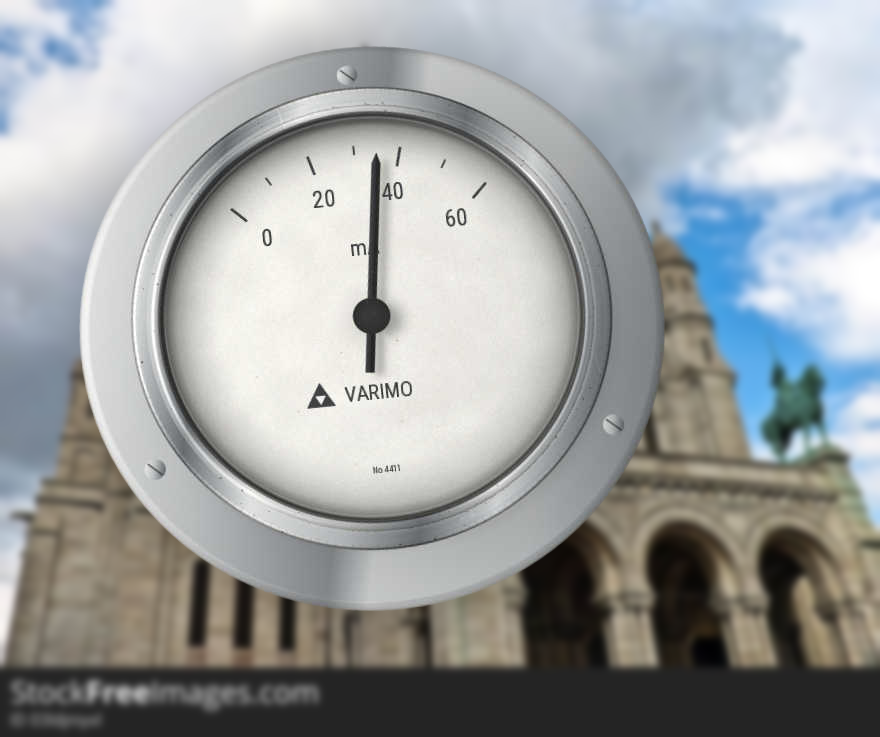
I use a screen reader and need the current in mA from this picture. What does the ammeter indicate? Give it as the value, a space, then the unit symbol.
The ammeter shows 35 mA
